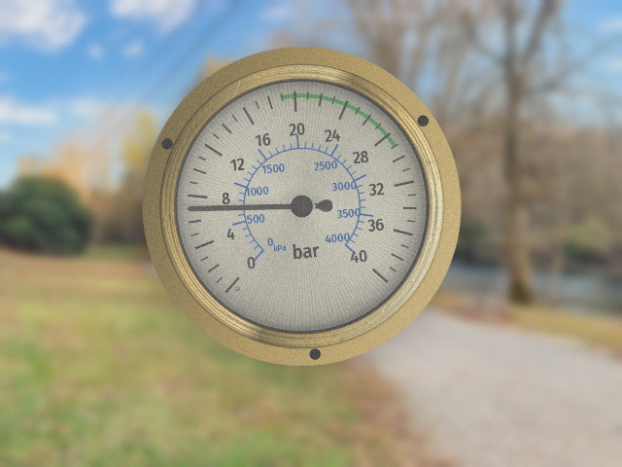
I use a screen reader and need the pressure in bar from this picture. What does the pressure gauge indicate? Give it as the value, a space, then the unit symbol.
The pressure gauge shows 7 bar
